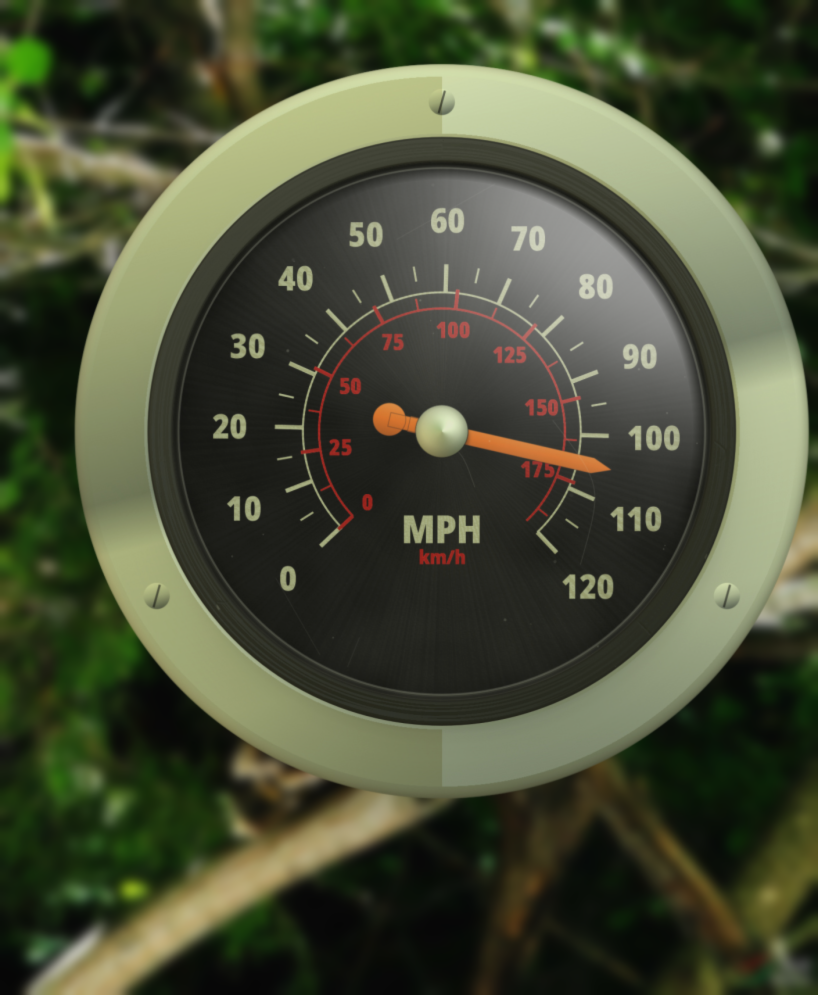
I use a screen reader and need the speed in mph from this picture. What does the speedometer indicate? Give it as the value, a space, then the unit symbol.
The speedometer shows 105 mph
